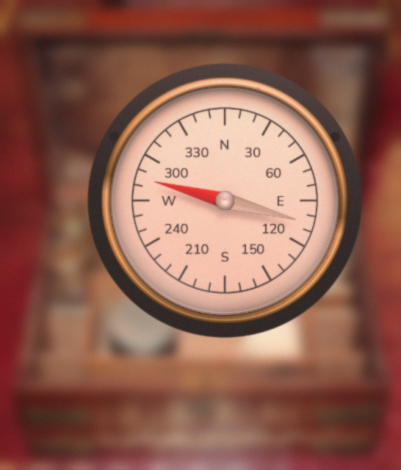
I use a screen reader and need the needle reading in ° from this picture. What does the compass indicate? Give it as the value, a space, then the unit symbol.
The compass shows 285 °
